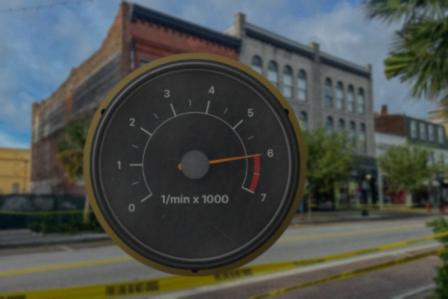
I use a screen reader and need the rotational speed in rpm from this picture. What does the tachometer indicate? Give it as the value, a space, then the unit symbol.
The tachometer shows 6000 rpm
